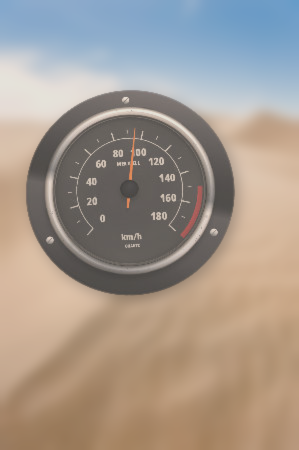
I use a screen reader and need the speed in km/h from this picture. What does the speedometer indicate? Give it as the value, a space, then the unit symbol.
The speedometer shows 95 km/h
